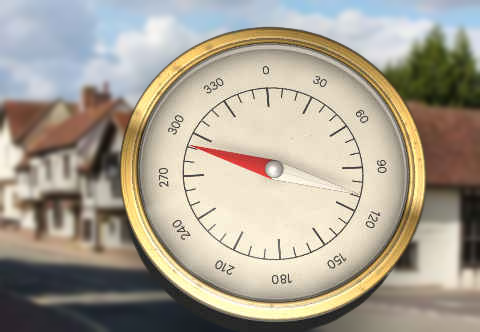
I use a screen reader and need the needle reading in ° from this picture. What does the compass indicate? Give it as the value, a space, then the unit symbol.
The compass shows 290 °
